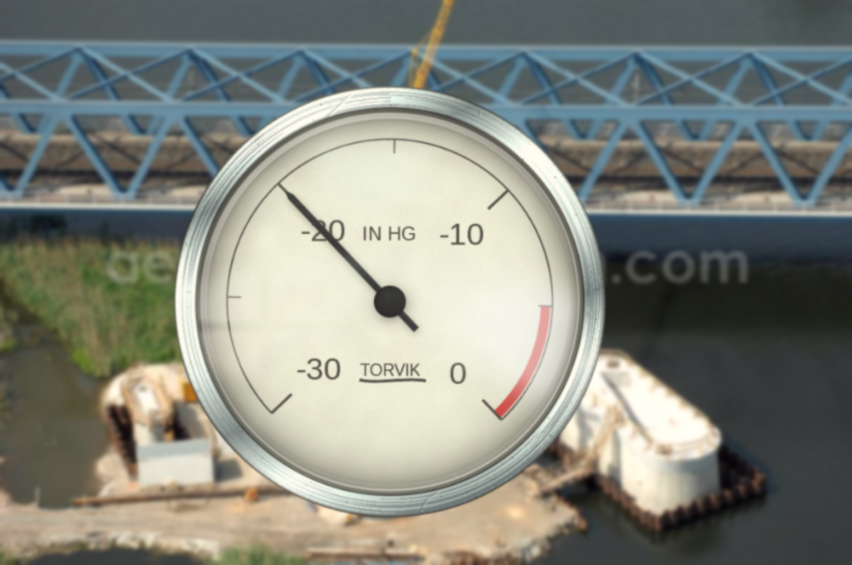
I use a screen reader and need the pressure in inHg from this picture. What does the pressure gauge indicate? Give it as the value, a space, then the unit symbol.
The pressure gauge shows -20 inHg
